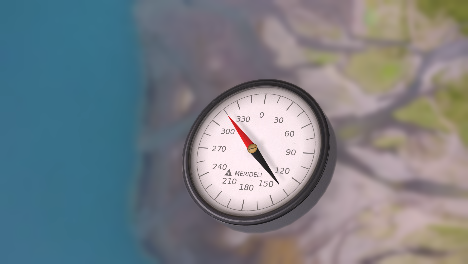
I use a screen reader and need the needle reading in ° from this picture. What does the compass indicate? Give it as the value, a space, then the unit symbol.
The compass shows 315 °
